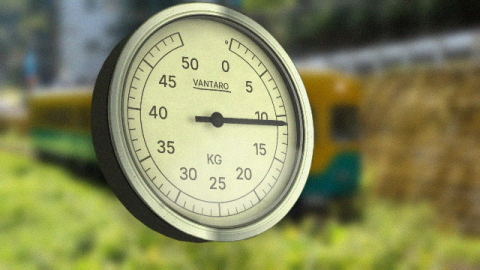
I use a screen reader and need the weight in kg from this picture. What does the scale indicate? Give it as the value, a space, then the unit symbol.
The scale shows 11 kg
